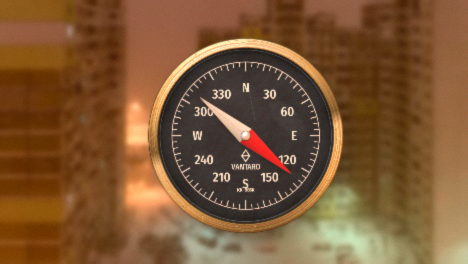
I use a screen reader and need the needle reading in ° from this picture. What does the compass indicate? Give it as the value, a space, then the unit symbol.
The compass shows 130 °
